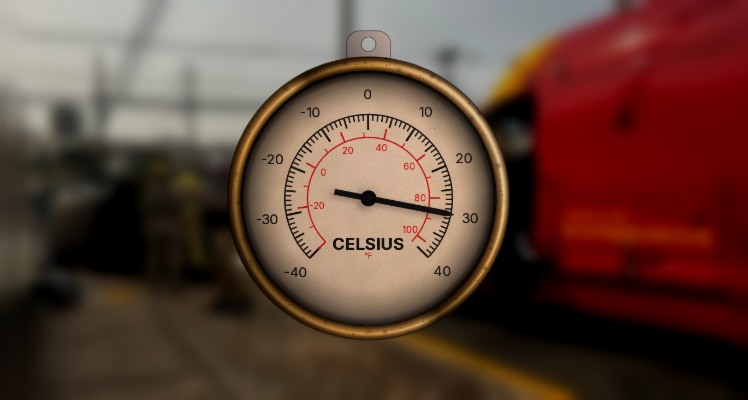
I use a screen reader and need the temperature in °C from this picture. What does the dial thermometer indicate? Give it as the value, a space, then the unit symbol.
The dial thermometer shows 30 °C
